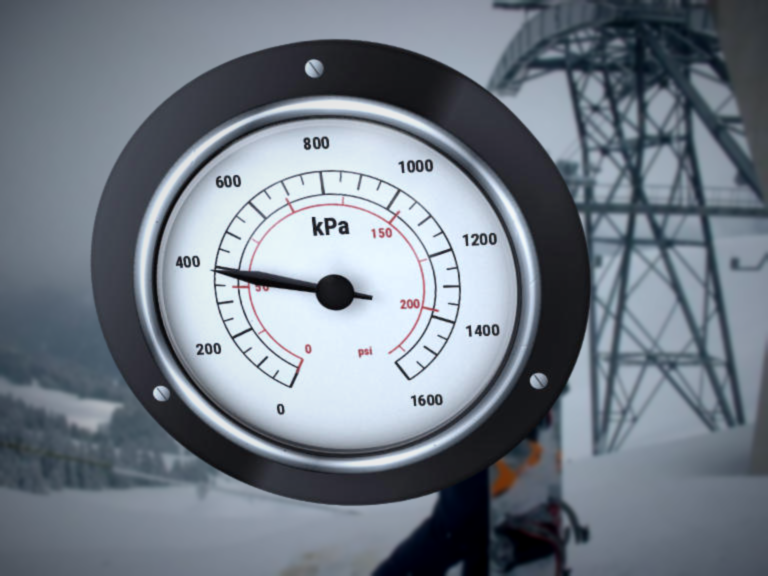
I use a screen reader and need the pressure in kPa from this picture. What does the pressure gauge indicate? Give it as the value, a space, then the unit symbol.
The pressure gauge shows 400 kPa
